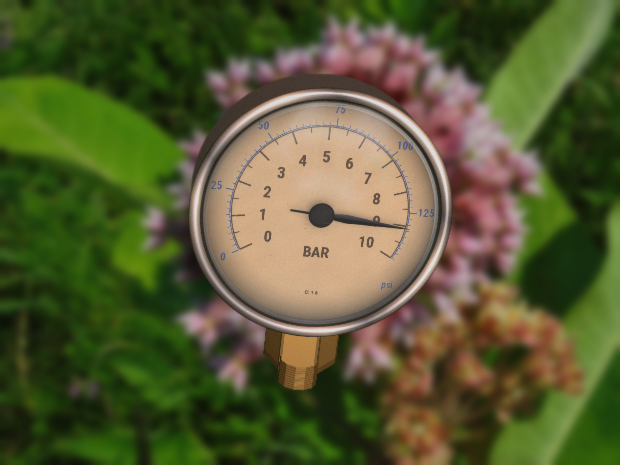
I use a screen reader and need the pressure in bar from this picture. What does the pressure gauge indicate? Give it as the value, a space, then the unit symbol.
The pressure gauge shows 9 bar
